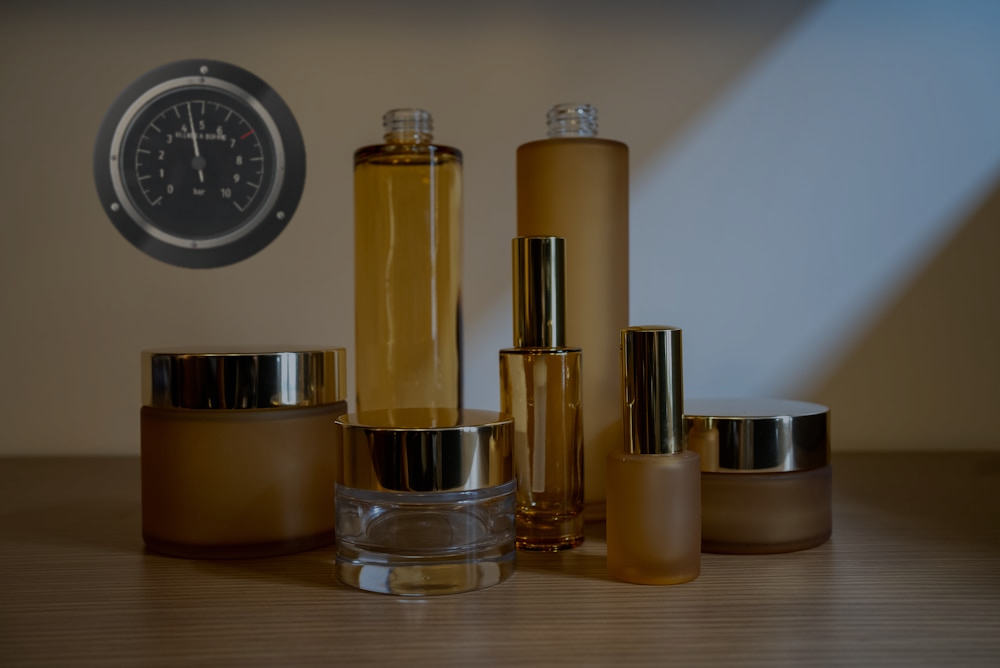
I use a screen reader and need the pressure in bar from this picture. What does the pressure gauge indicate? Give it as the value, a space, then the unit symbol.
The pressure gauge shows 4.5 bar
